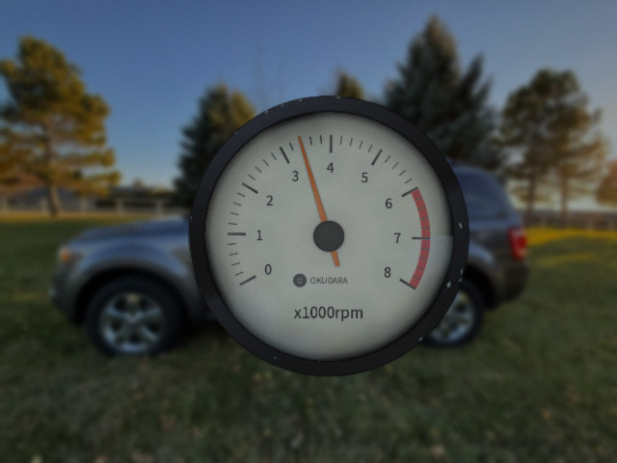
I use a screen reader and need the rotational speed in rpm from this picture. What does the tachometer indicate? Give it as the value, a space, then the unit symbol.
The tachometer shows 3400 rpm
